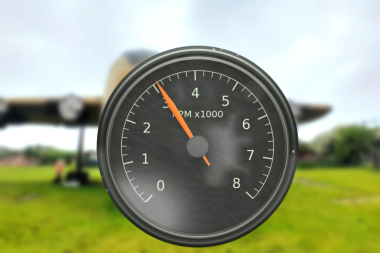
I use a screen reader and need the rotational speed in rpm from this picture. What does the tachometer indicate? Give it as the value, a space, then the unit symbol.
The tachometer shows 3100 rpm
